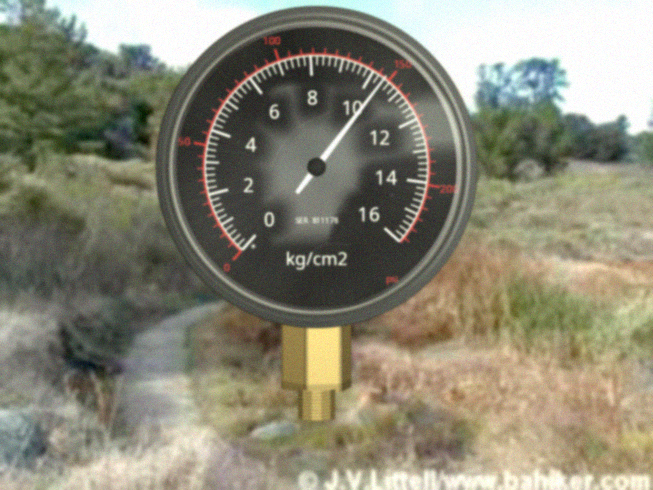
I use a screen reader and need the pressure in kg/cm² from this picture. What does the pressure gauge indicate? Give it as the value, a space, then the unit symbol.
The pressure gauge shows 10.4 kg/cm²
